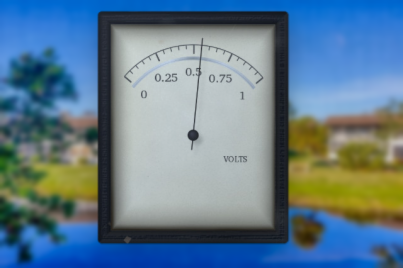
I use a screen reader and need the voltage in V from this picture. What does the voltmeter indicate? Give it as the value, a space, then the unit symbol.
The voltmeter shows 0.55 V
